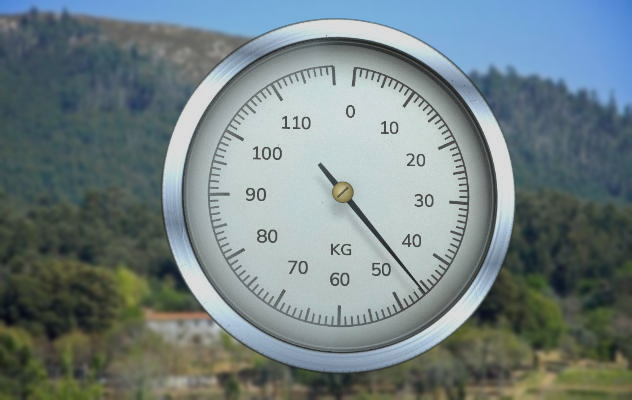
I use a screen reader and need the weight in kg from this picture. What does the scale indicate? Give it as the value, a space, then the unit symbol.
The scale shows 46 kg
